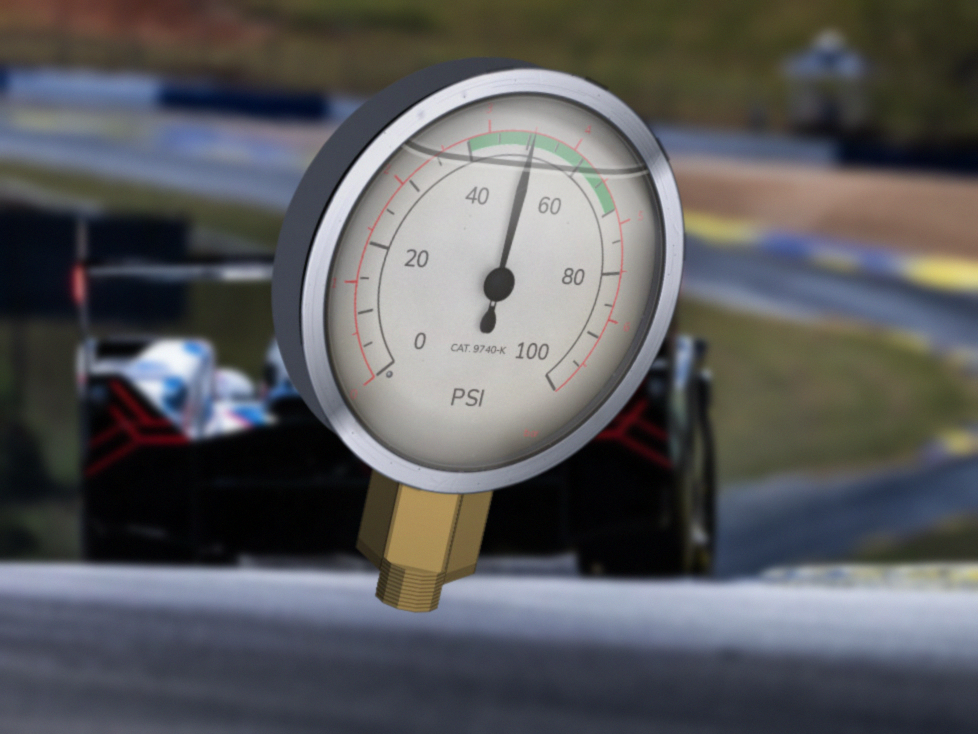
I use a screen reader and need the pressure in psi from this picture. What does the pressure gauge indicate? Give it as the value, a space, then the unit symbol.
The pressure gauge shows 50 psi
